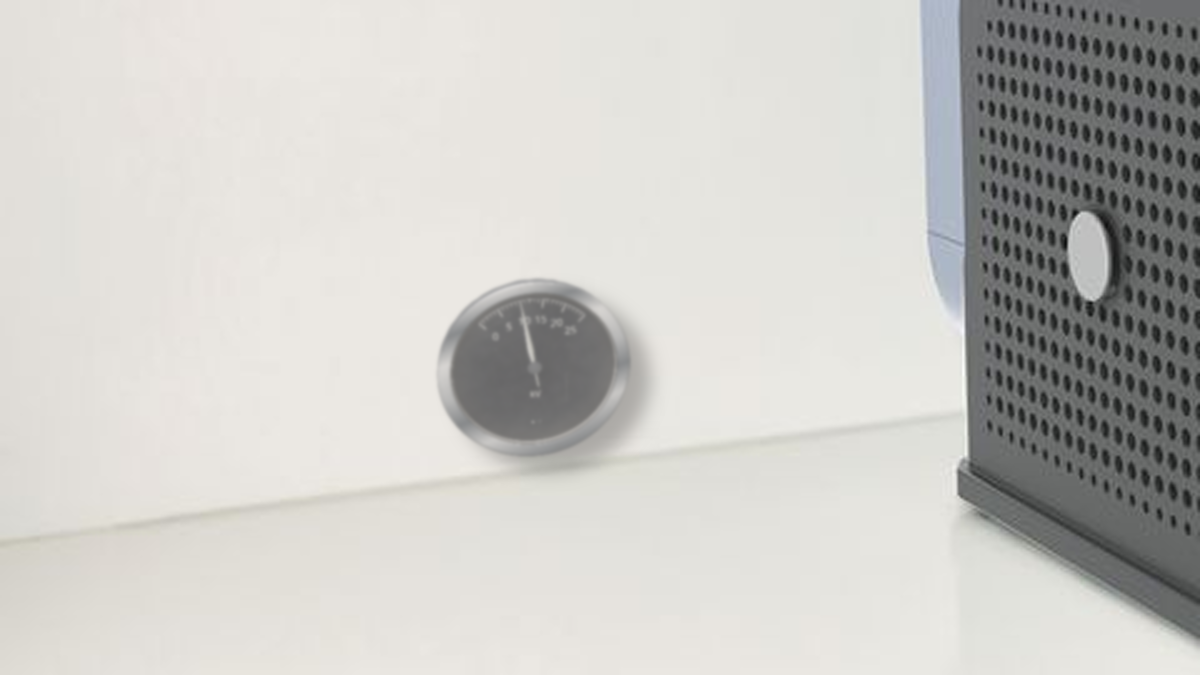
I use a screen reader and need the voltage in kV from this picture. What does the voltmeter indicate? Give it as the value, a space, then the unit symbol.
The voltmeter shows 10 kV
